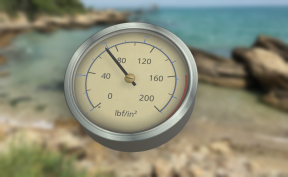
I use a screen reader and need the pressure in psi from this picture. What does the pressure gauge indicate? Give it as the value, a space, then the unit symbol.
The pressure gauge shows 70 psi
